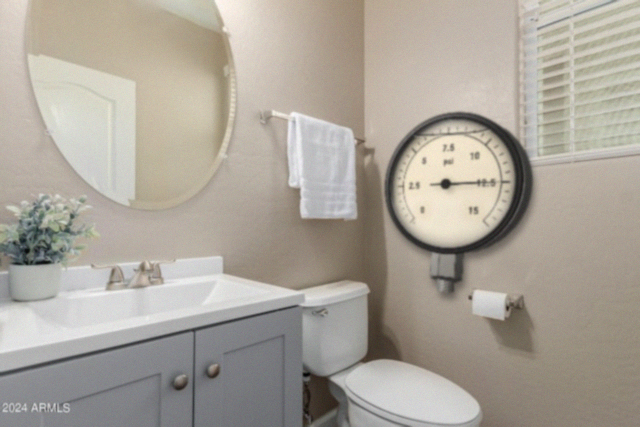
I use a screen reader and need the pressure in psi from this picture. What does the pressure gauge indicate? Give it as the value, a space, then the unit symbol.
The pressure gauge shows 12.5 psi
